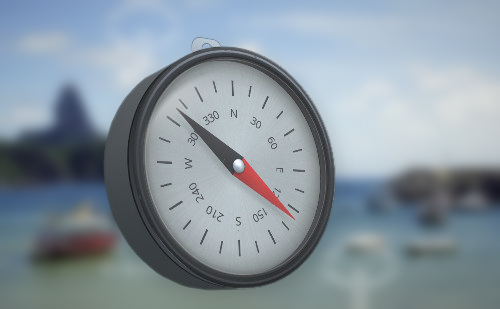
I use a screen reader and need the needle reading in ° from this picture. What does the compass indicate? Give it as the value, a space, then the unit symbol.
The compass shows 127.5 °
